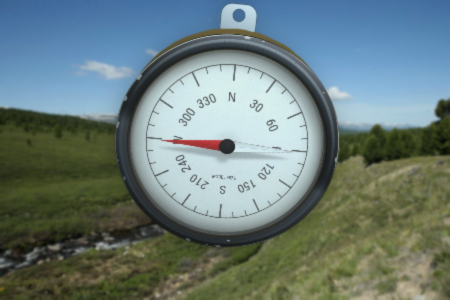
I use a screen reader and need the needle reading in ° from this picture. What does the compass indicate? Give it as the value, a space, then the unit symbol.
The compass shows 270 °
